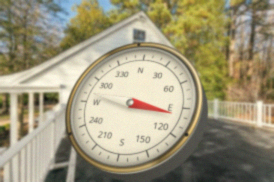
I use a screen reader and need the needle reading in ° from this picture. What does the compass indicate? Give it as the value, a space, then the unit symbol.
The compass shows 100 °
